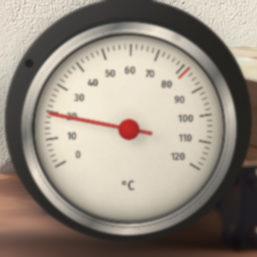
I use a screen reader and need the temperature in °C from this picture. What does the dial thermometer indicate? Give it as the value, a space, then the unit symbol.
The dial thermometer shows 20 °C
